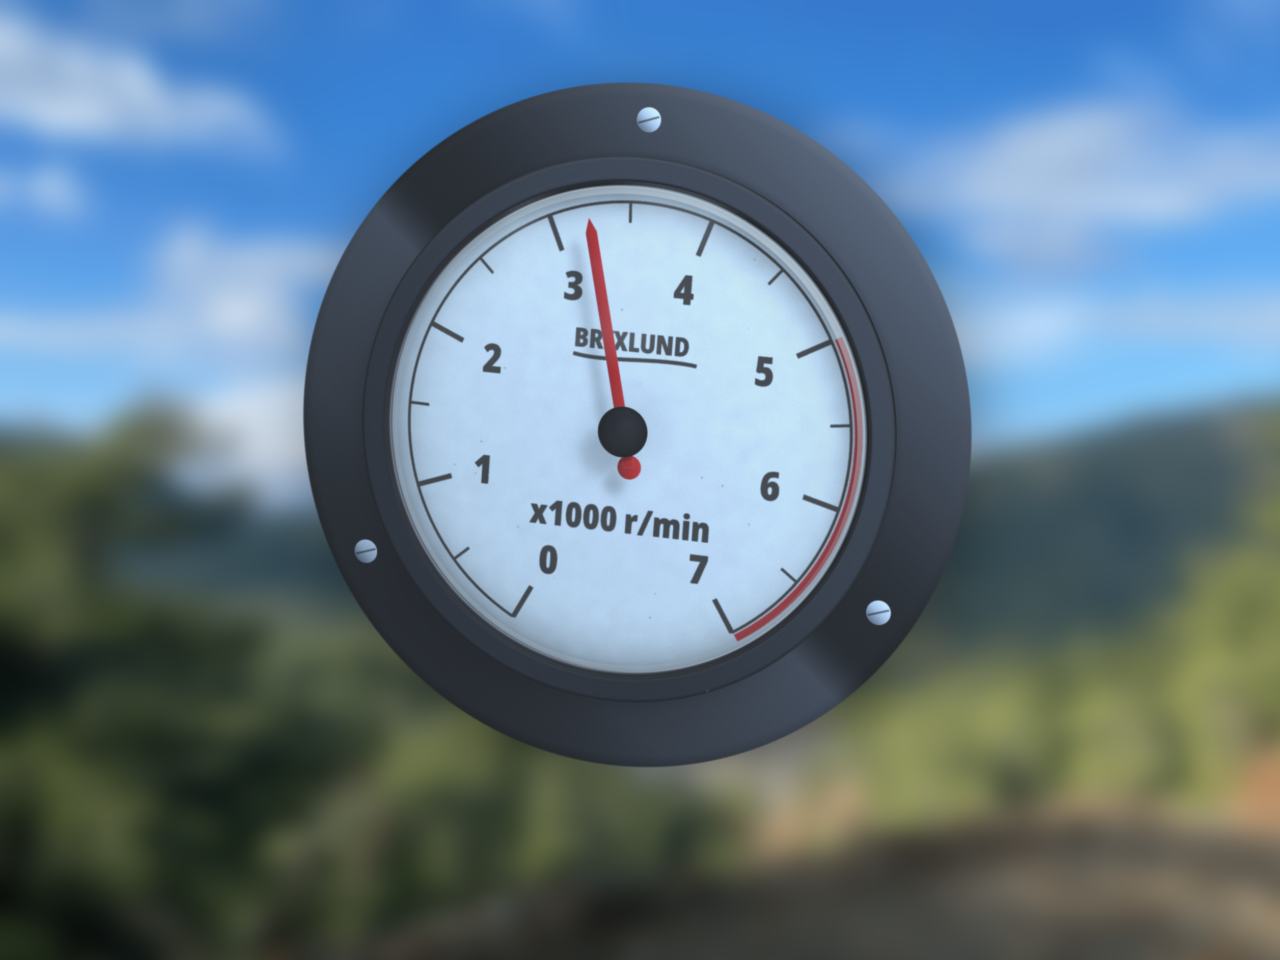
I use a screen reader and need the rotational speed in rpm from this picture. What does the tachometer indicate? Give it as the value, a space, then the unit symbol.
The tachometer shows 3250 rpm
